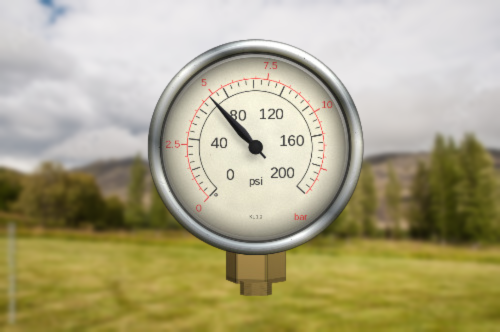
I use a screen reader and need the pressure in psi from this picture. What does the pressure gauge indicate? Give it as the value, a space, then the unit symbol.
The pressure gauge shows 70 psi
